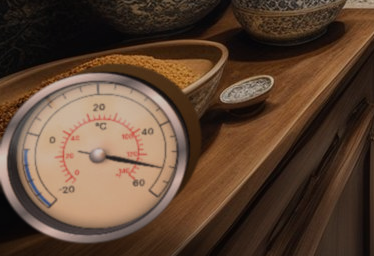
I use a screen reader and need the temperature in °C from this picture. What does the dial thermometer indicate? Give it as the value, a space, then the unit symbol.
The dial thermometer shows 52 °C
